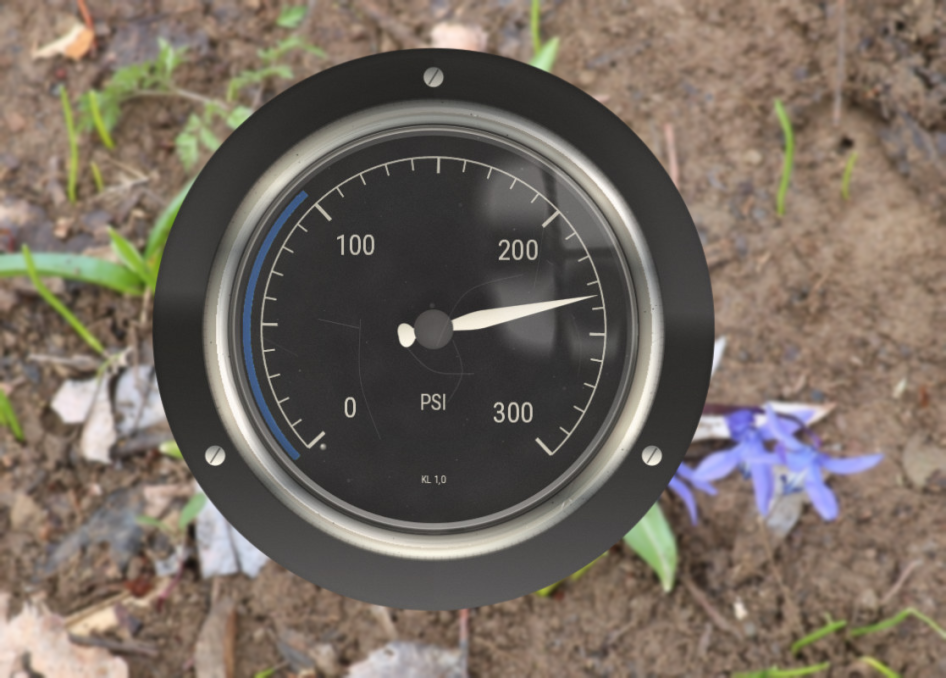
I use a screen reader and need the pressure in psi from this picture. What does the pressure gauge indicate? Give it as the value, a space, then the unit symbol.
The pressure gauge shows 235 psi
